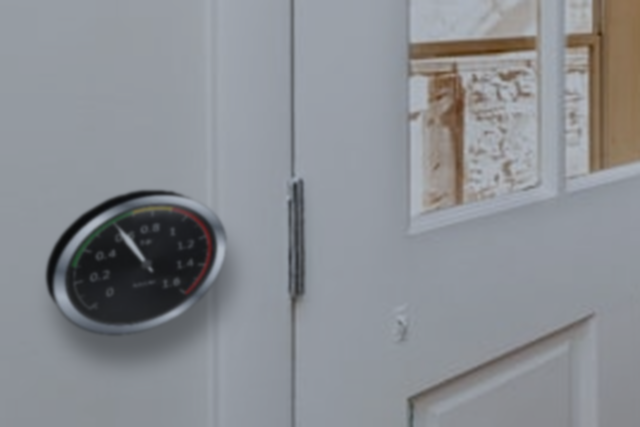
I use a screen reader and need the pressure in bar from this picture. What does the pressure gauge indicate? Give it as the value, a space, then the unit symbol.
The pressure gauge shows 0.6 bar
